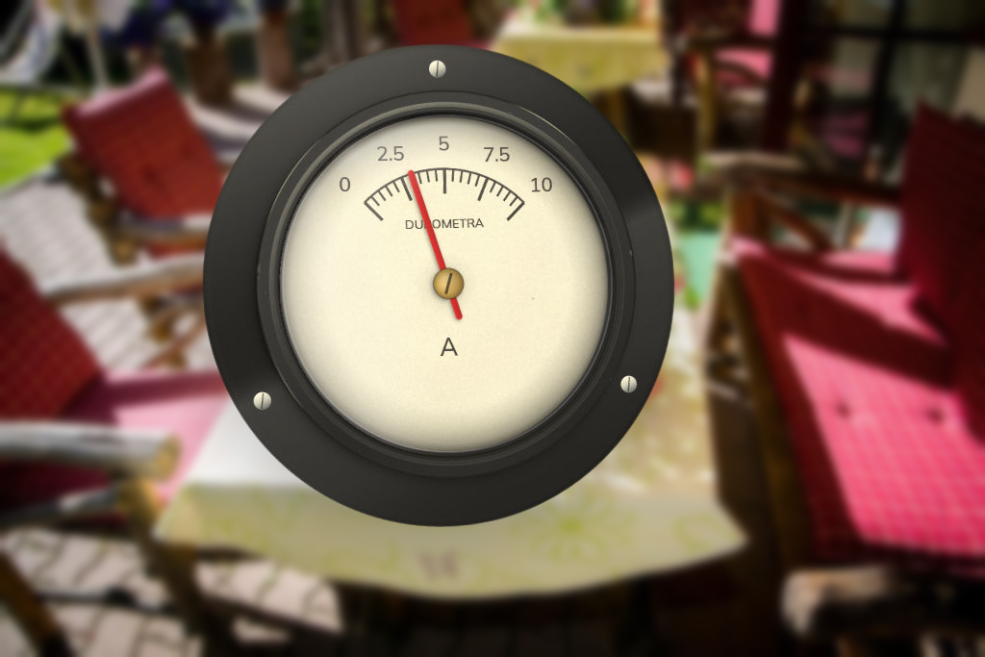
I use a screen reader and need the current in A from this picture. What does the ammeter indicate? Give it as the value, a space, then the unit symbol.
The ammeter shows 3 A
